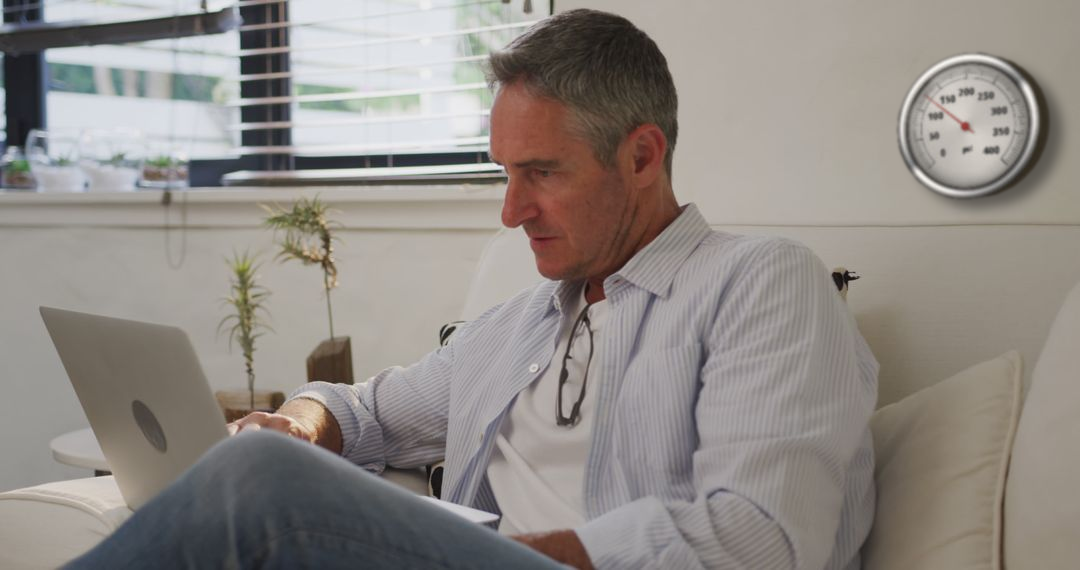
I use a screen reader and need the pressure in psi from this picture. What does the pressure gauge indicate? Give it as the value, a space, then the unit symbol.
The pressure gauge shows 125 psi
